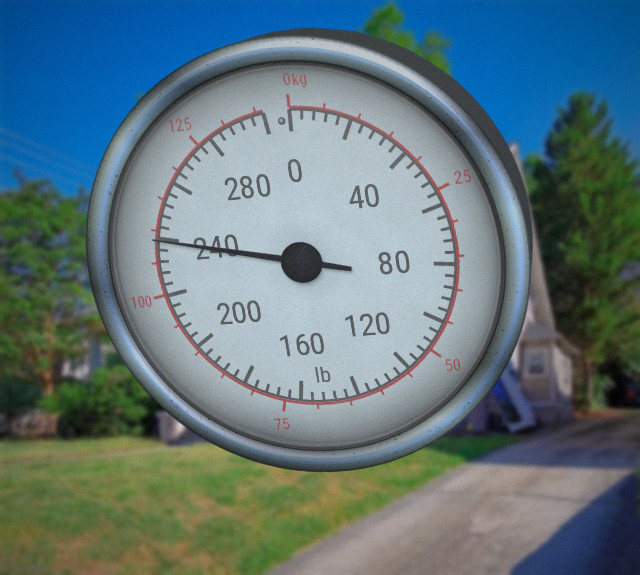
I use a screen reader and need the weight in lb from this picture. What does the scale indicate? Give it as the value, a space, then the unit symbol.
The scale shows 240 lb
